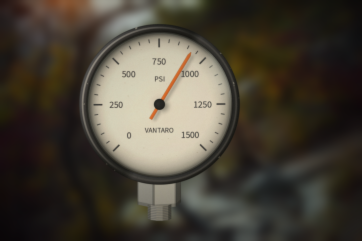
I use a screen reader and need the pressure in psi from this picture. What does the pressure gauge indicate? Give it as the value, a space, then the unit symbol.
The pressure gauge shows 925 psi
